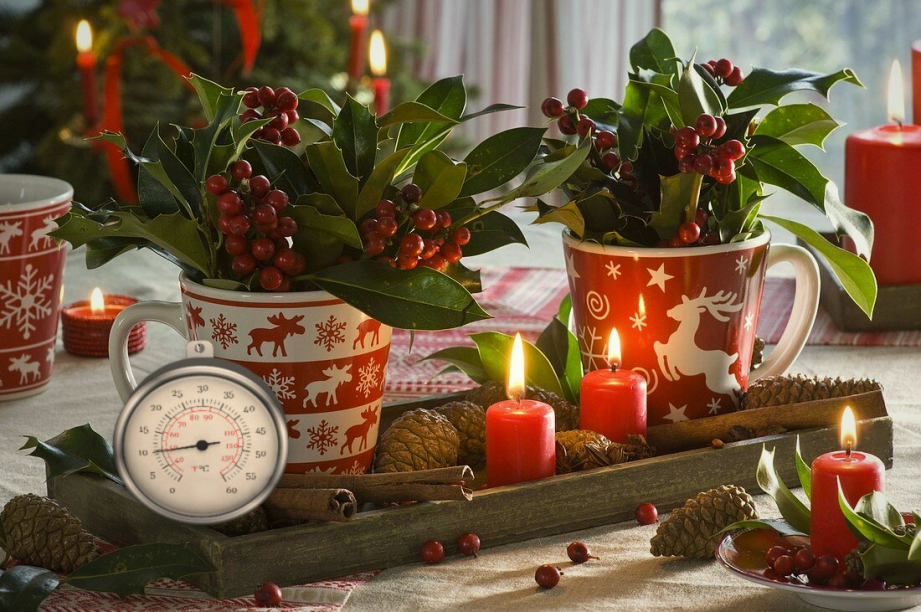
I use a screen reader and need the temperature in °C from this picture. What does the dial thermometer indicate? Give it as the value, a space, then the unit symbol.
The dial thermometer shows 10 °C
